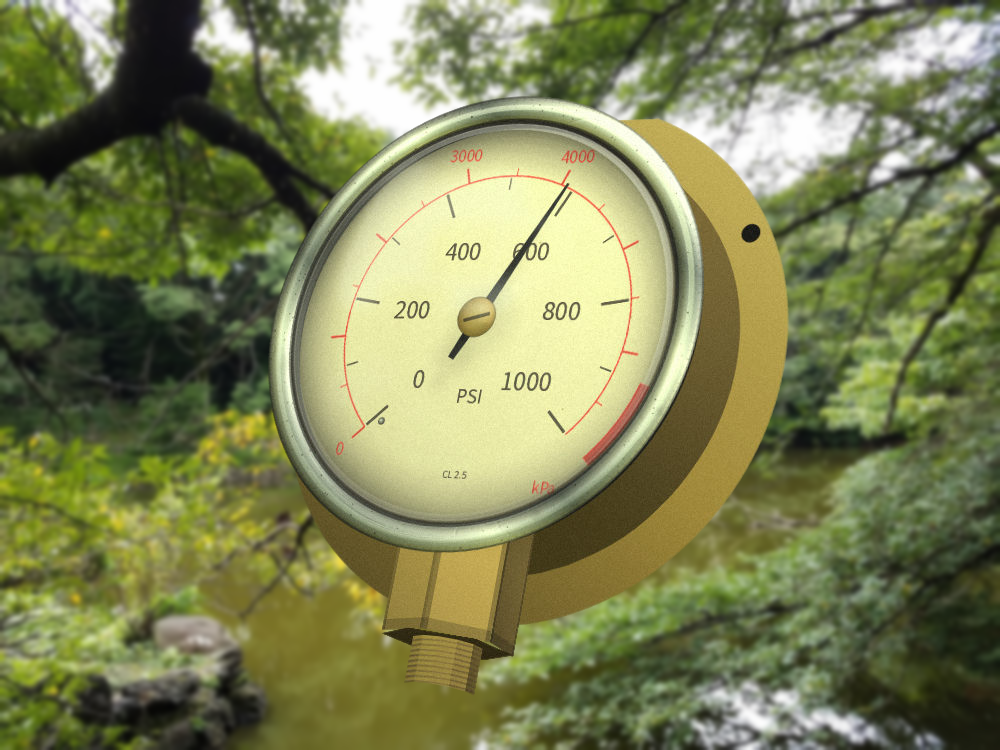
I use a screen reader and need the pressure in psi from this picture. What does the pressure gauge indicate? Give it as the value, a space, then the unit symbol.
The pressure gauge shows 600 psi
